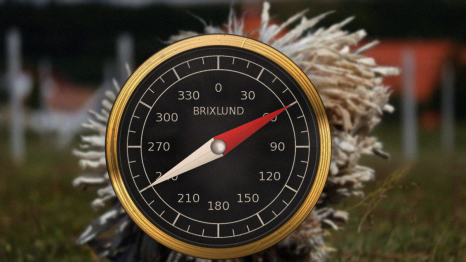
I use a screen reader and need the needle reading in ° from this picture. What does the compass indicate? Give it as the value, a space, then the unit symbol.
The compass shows 60 °
